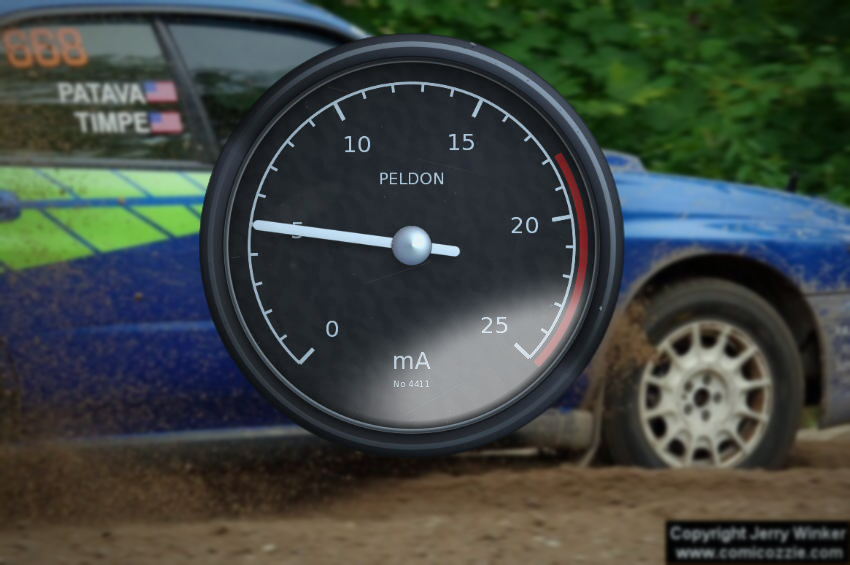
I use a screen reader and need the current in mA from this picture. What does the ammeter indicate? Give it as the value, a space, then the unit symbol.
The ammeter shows 5 mA
